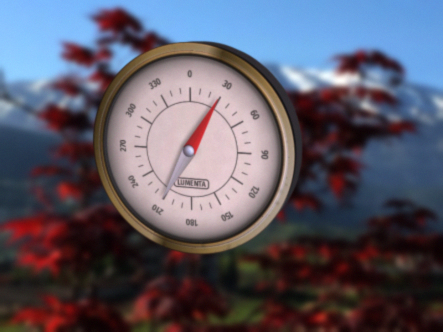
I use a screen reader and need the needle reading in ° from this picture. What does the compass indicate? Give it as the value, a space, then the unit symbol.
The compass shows 30 °
